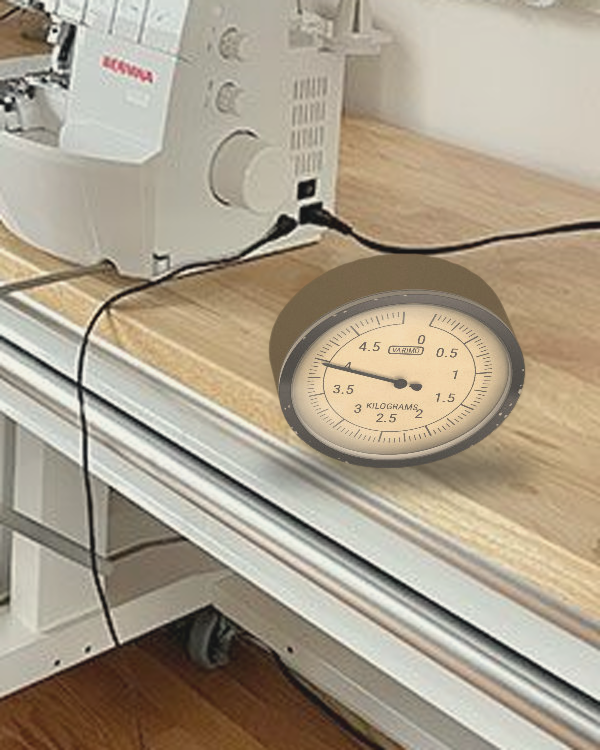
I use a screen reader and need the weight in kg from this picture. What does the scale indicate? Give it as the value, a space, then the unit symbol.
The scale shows 4 kg
